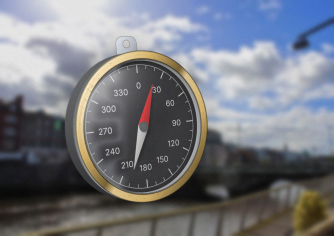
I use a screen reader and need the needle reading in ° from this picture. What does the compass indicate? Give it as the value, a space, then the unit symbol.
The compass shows 20 °
